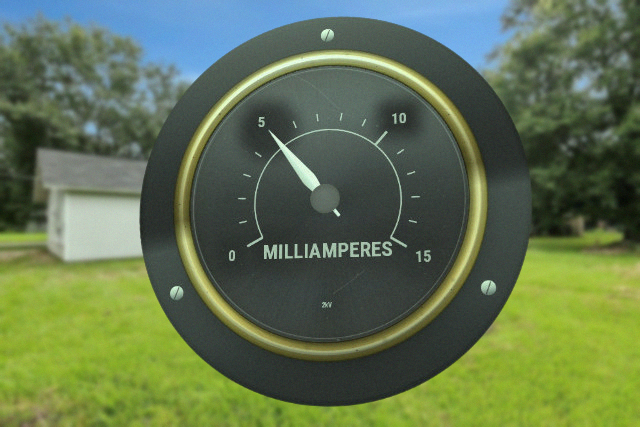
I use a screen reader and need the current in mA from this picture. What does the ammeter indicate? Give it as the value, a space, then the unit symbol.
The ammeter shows 5 mA
